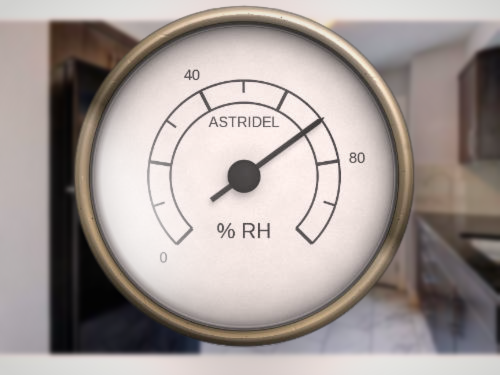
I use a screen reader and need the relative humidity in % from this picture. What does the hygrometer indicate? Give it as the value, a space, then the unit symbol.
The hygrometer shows 70 %
